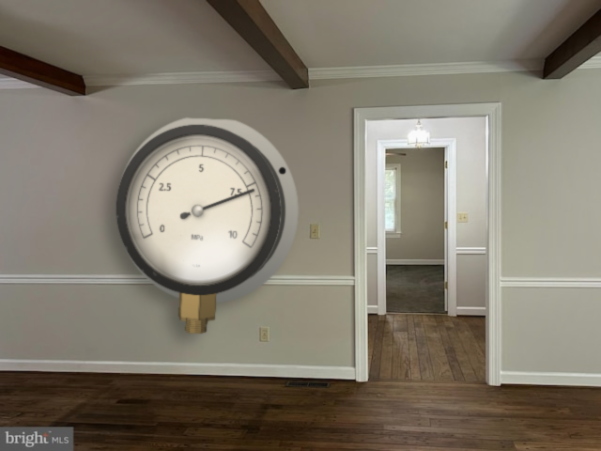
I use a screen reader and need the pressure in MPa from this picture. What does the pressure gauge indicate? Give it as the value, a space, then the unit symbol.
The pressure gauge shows 7.75 MPa
